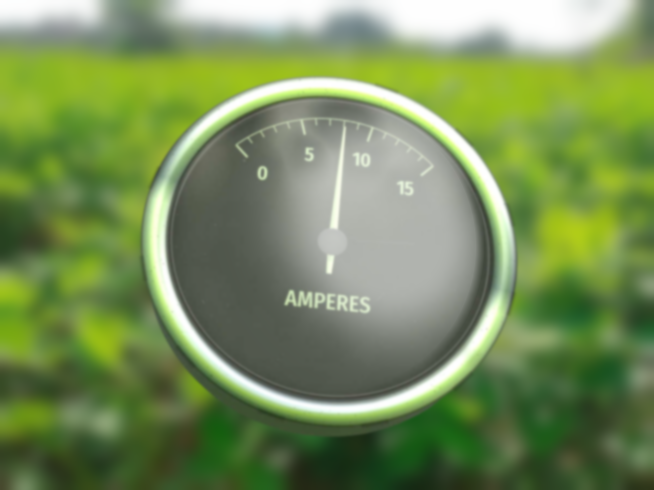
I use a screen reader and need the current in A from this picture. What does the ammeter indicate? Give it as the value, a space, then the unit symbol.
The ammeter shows 8 A
